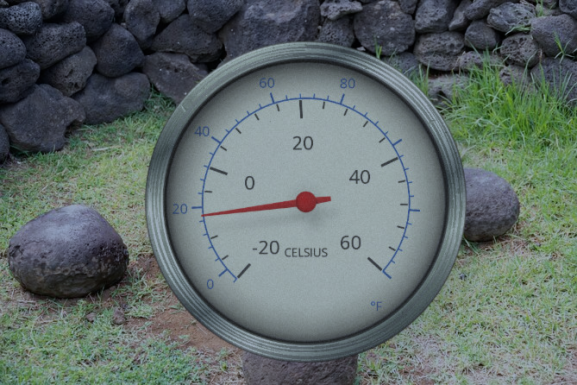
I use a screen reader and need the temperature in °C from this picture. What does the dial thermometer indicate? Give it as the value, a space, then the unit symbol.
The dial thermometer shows -8 °C
